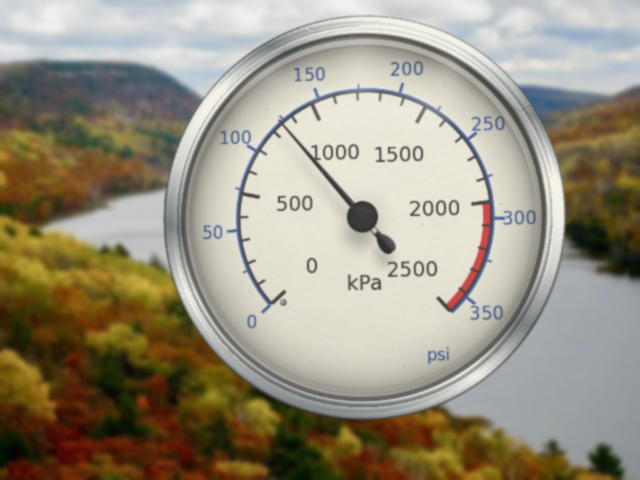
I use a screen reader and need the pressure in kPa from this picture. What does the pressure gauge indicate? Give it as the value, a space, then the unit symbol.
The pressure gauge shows 850 kPa
